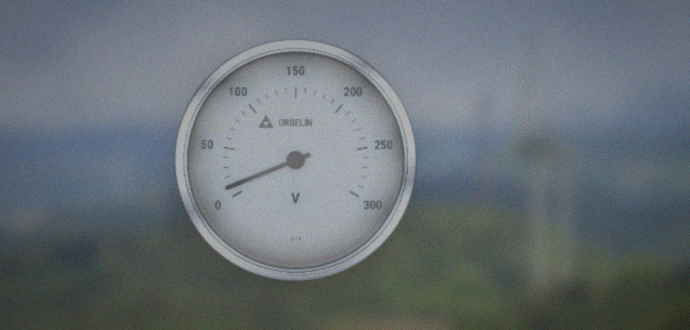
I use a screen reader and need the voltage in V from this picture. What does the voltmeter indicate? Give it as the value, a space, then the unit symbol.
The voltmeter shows 10 V
